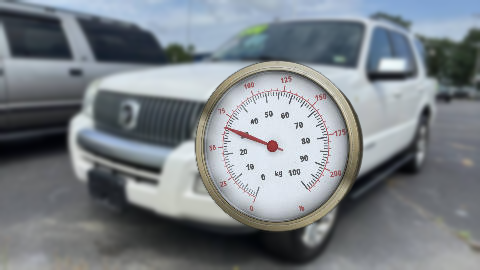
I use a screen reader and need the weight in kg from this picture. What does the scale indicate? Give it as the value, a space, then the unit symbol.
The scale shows 30 kg
